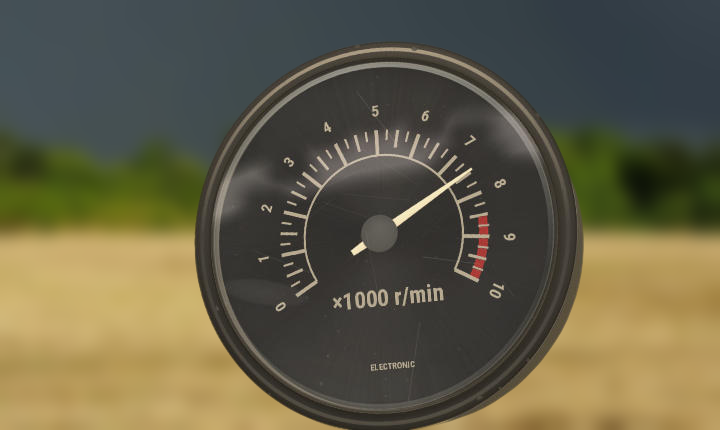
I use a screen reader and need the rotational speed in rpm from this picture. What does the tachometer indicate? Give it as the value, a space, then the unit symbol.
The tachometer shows 7500 rpm
